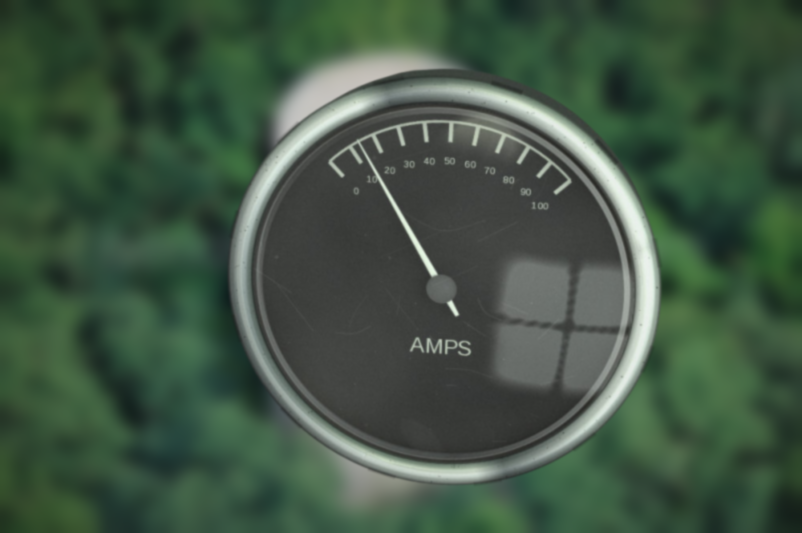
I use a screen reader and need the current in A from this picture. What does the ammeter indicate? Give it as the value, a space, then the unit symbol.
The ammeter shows 15 A
